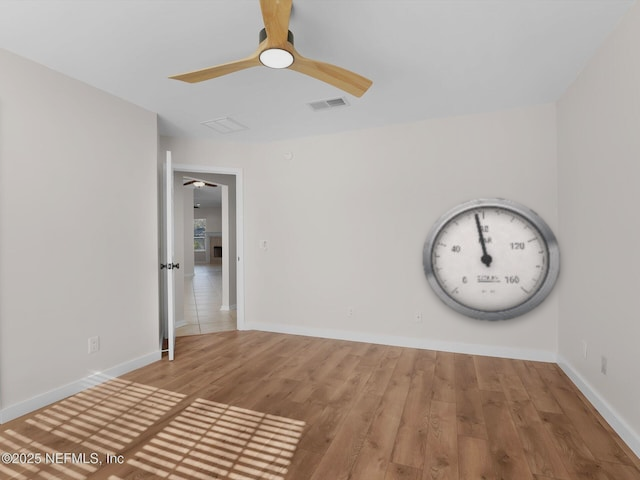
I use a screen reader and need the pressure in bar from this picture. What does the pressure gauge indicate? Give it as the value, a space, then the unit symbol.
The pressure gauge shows 75 bar
